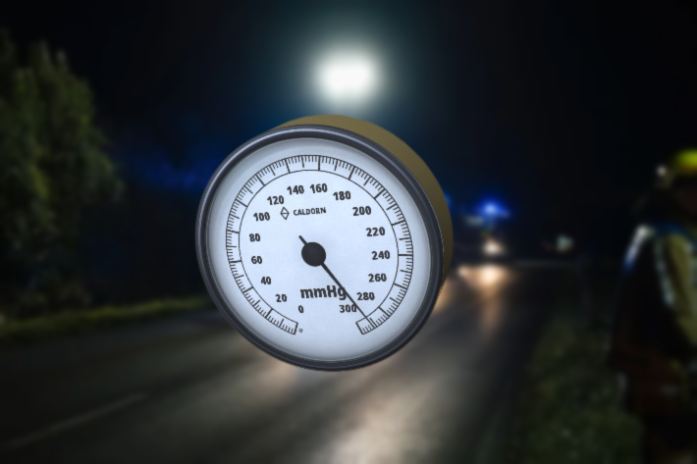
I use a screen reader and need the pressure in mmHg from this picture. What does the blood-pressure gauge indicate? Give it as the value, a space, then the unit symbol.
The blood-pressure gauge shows 290 mmHg
